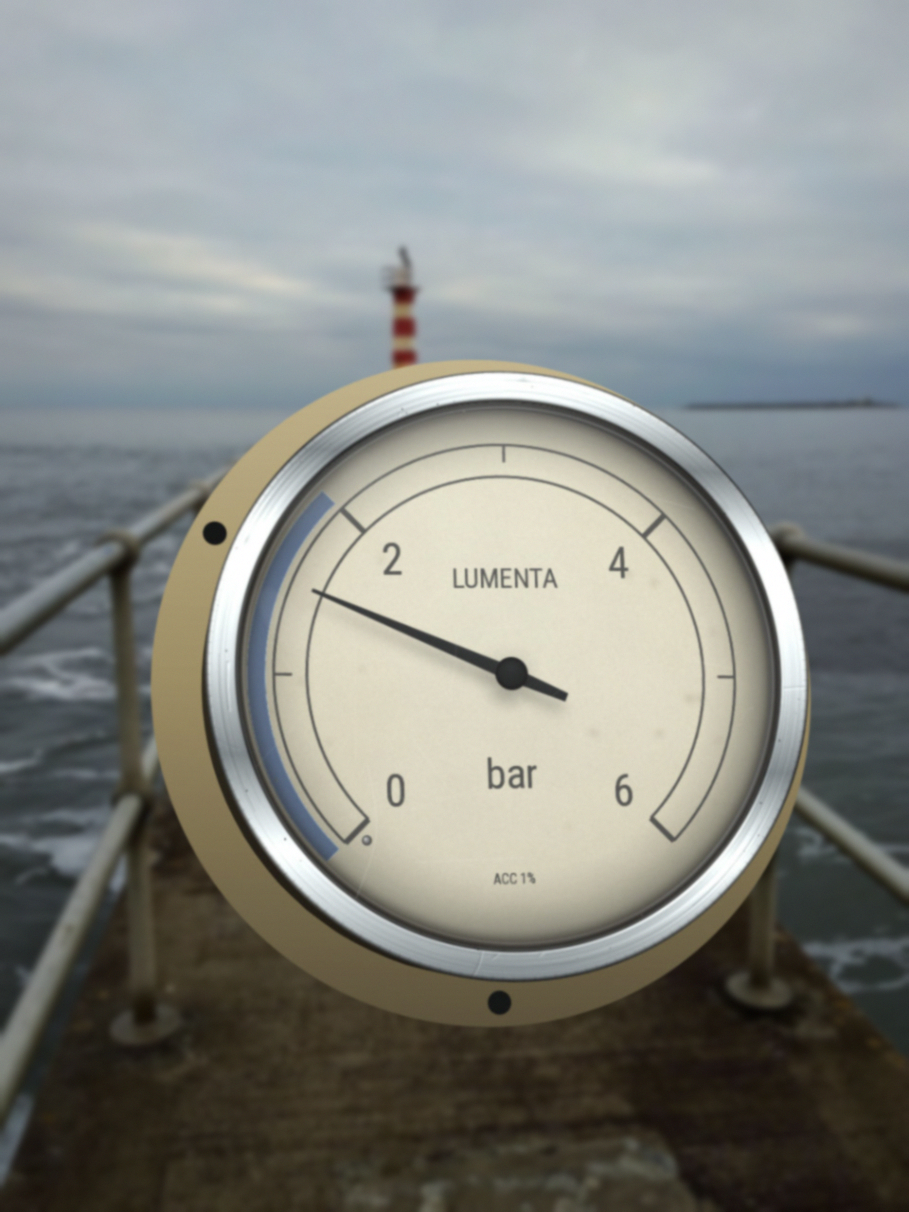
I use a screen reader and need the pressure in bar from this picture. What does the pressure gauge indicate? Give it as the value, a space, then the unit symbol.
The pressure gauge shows 1.5 bar
